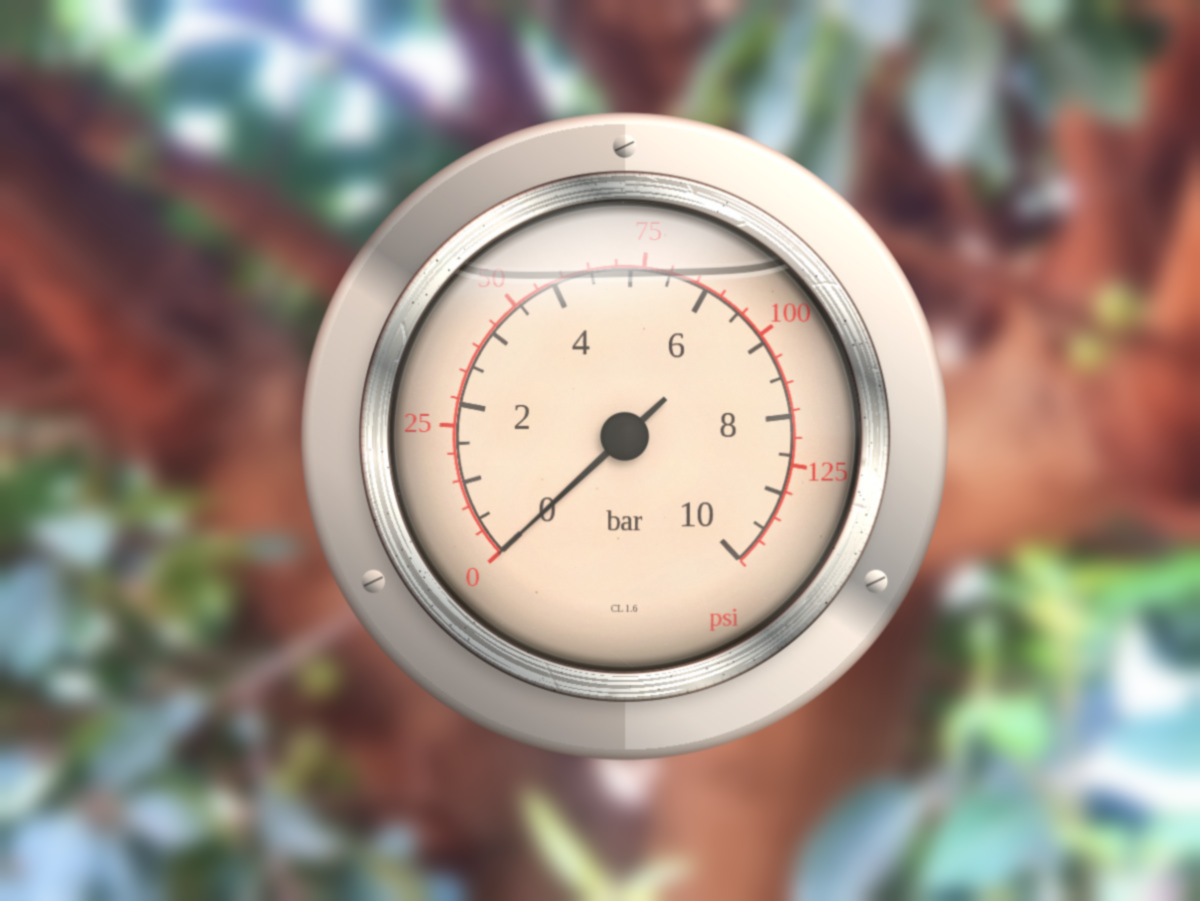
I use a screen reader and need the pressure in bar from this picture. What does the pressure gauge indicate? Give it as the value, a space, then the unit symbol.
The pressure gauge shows 0 bar
